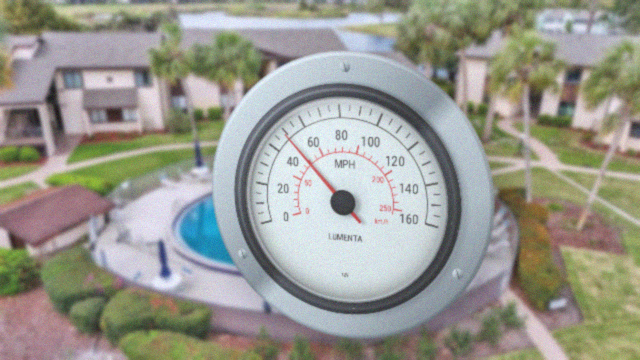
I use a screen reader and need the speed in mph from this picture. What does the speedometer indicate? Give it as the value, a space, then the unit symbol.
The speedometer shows 50 mph
